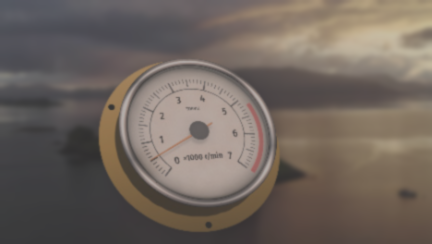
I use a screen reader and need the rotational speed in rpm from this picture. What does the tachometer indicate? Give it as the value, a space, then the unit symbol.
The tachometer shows 500 rpm
